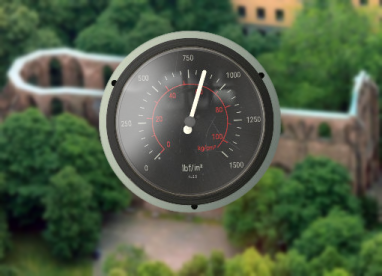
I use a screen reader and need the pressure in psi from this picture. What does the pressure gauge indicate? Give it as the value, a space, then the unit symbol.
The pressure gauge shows 850 psi
